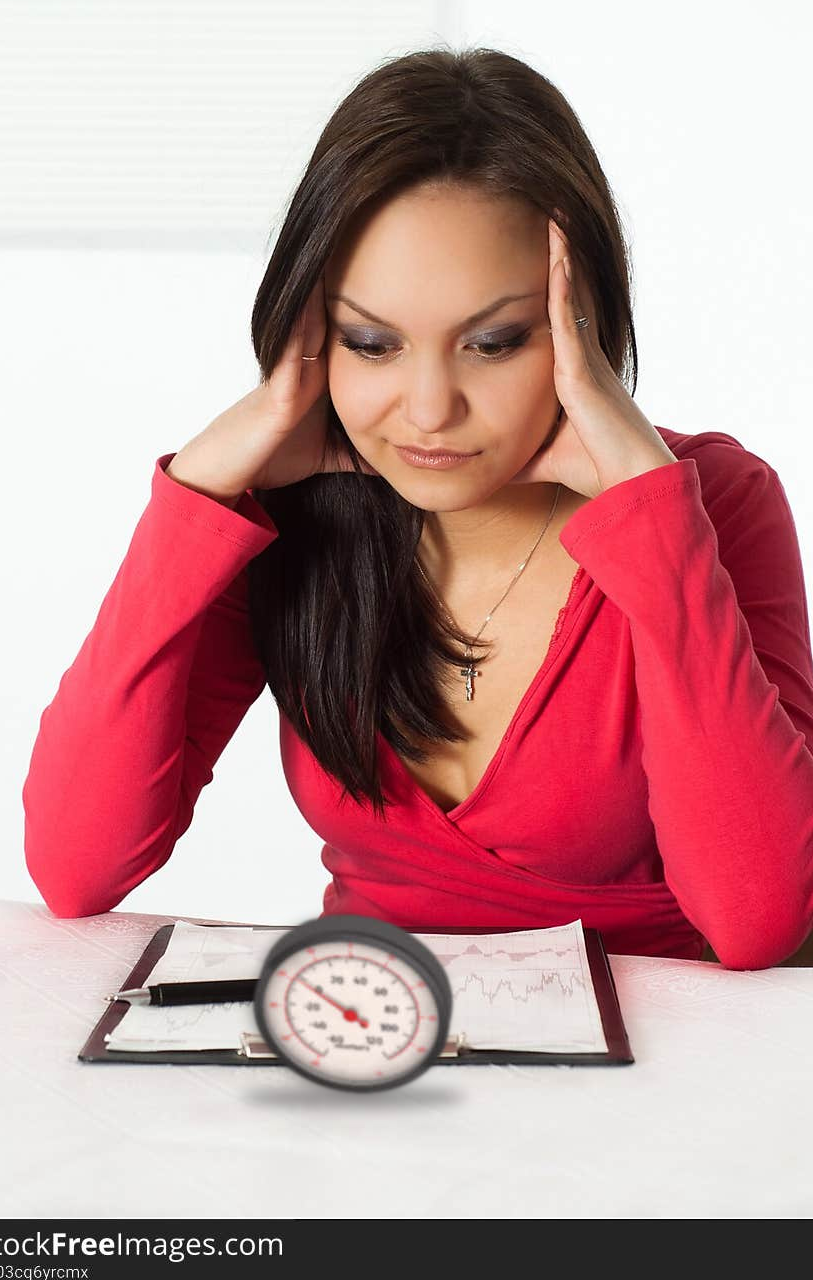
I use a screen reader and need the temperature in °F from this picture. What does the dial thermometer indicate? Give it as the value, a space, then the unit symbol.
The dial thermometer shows 0 °F
